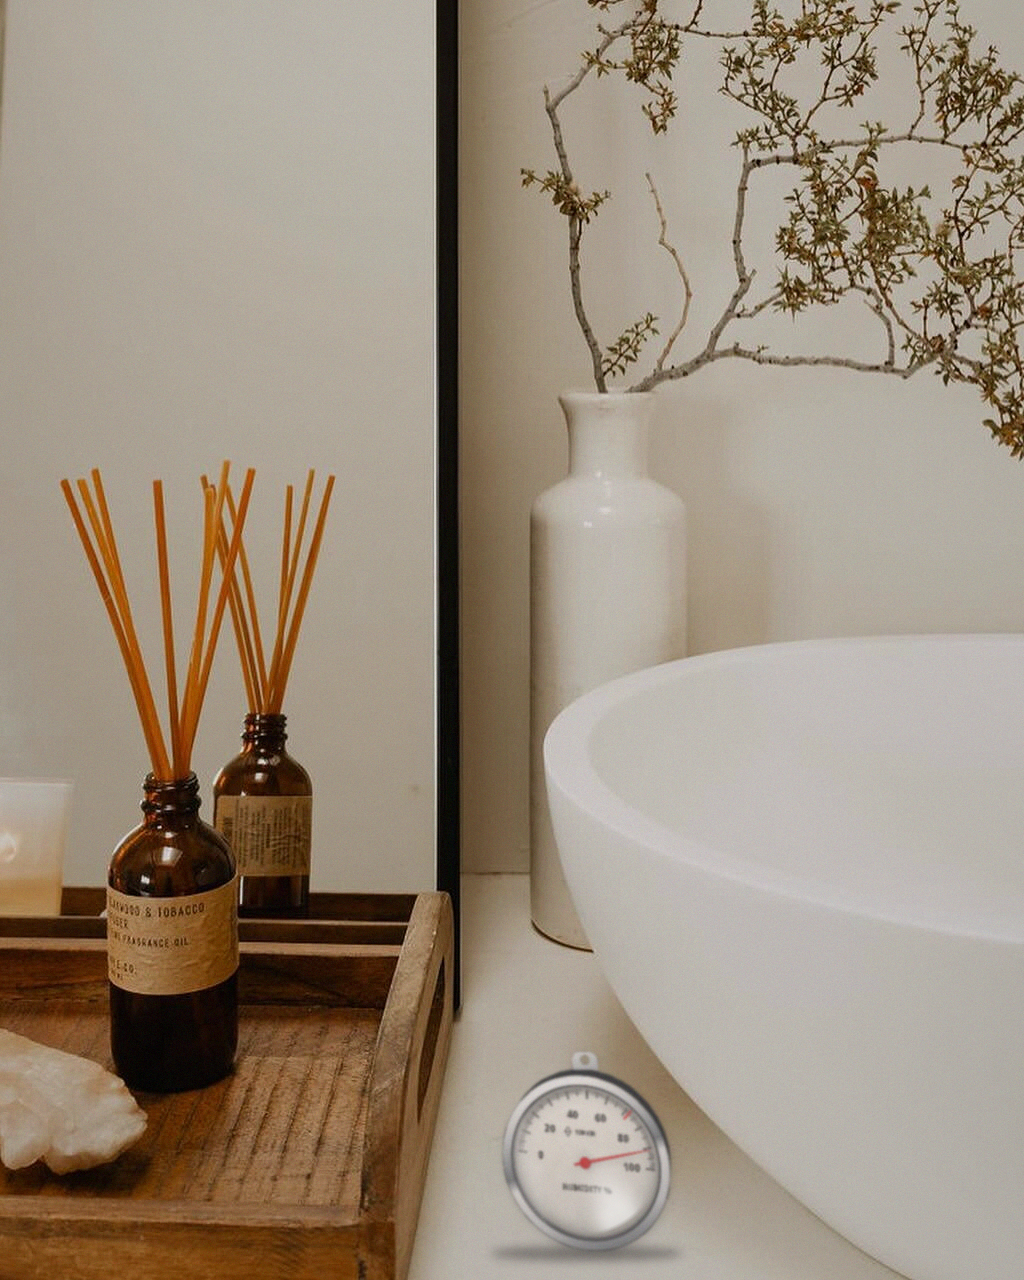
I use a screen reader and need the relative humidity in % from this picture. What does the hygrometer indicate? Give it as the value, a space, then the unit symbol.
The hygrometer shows 90 %
